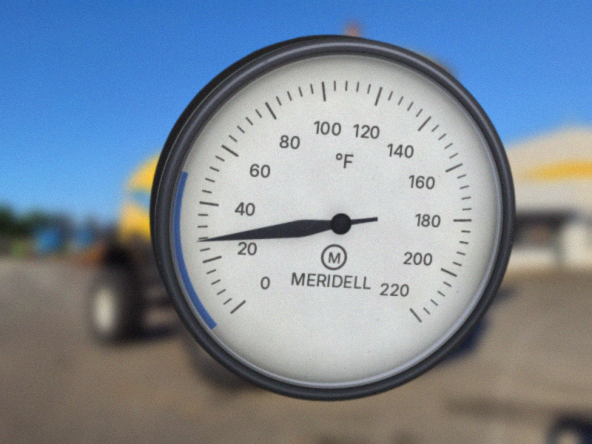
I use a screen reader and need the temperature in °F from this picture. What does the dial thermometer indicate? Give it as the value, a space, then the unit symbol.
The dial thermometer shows 28 °F
